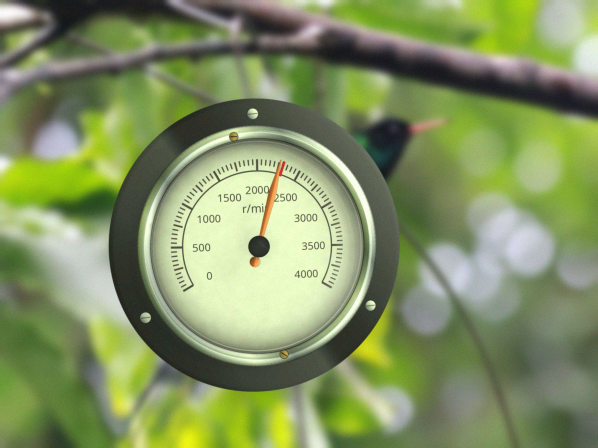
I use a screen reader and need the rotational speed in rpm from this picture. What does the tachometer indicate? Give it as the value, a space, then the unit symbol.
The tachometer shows 2250 rpm
